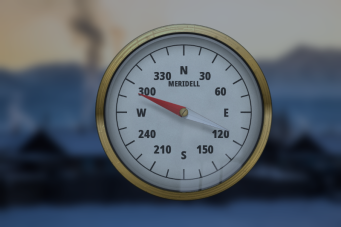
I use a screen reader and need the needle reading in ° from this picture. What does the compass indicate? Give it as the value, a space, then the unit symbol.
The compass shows 292.5 °
